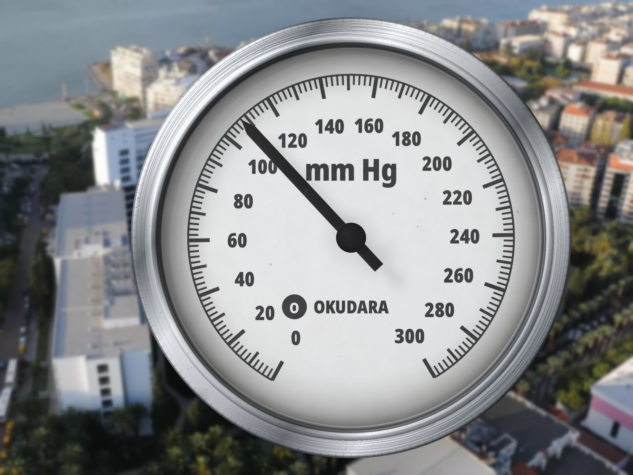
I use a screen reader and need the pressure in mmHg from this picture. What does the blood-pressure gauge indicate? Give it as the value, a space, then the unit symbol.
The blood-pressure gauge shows 108 mmHg
